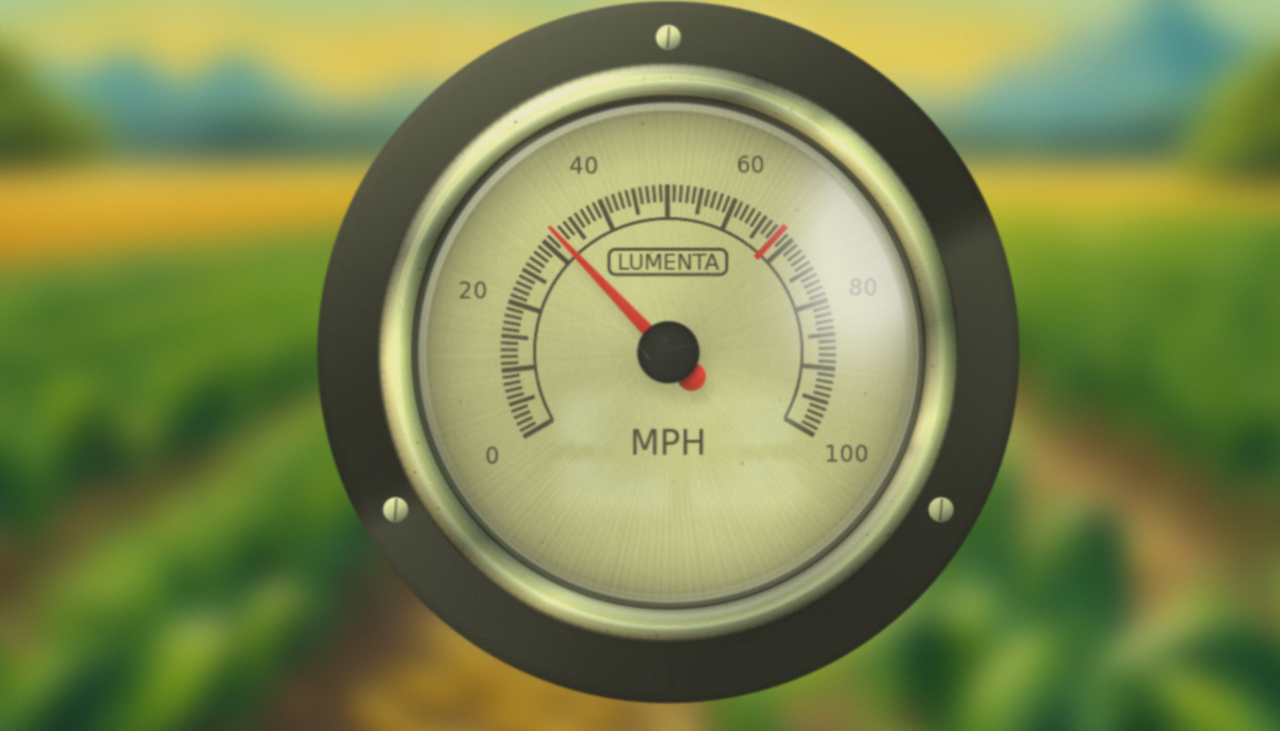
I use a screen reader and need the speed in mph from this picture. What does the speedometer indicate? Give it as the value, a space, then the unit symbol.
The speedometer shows 32 mph
